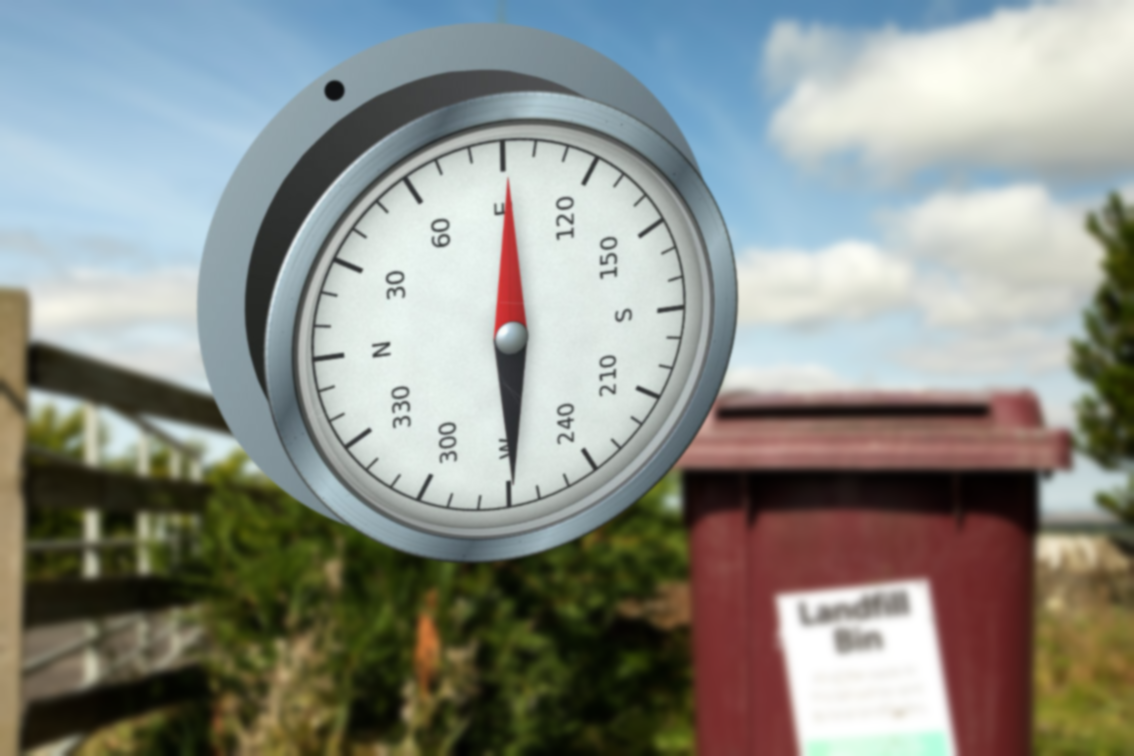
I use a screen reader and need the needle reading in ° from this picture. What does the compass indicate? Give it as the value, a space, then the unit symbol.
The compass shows 90 °
